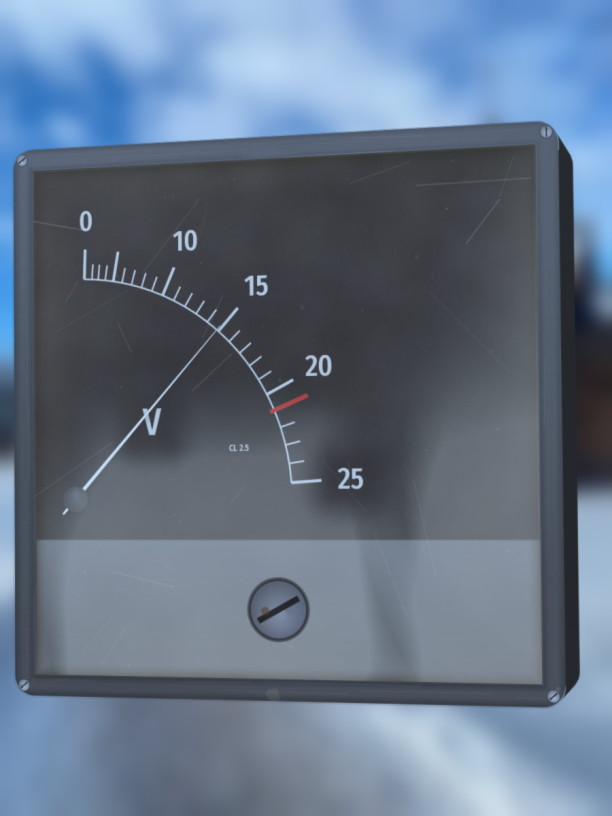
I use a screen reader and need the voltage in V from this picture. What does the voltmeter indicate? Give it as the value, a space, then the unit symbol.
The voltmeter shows 15 V
